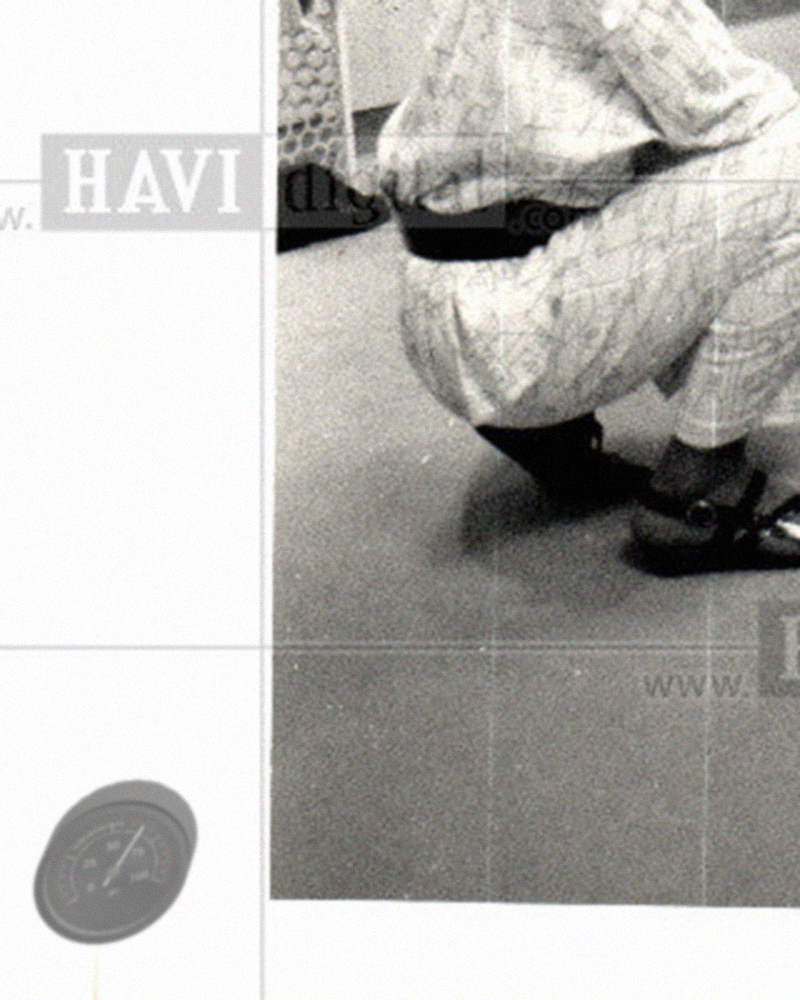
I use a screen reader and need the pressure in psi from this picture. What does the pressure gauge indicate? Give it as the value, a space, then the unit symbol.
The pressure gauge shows 65 psi
